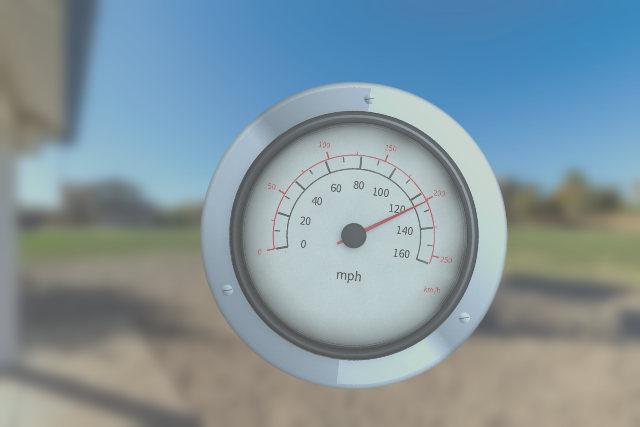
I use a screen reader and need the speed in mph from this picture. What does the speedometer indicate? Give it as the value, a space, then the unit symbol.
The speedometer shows 125 mph
